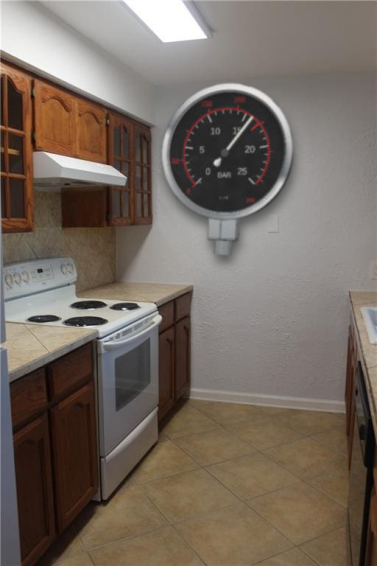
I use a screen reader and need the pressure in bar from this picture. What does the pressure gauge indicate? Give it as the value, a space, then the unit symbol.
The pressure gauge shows 16 bar
